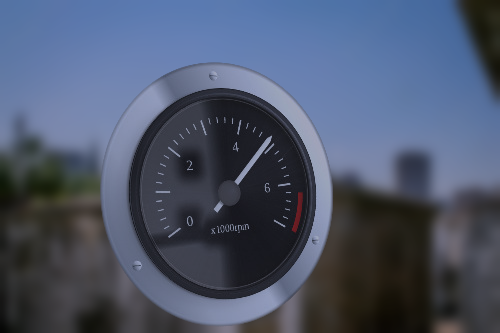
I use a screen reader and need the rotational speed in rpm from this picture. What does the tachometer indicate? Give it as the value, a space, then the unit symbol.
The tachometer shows 4800 rpm
